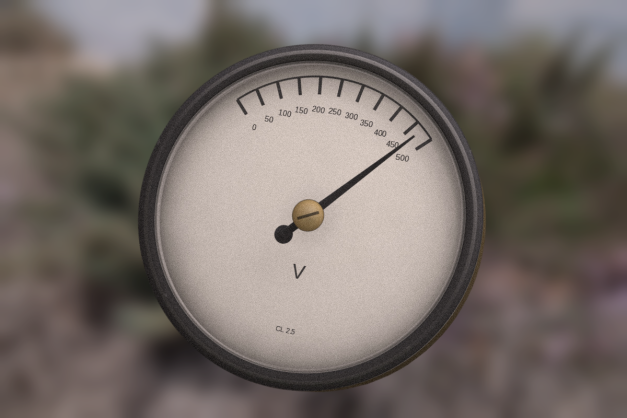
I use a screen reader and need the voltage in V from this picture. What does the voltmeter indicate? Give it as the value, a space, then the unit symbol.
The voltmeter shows 475 V
